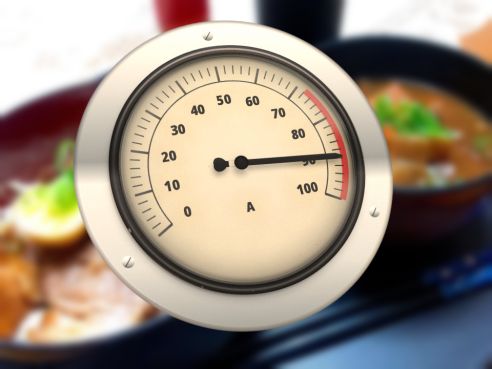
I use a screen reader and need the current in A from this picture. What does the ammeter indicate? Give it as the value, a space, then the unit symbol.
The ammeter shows 90 A
